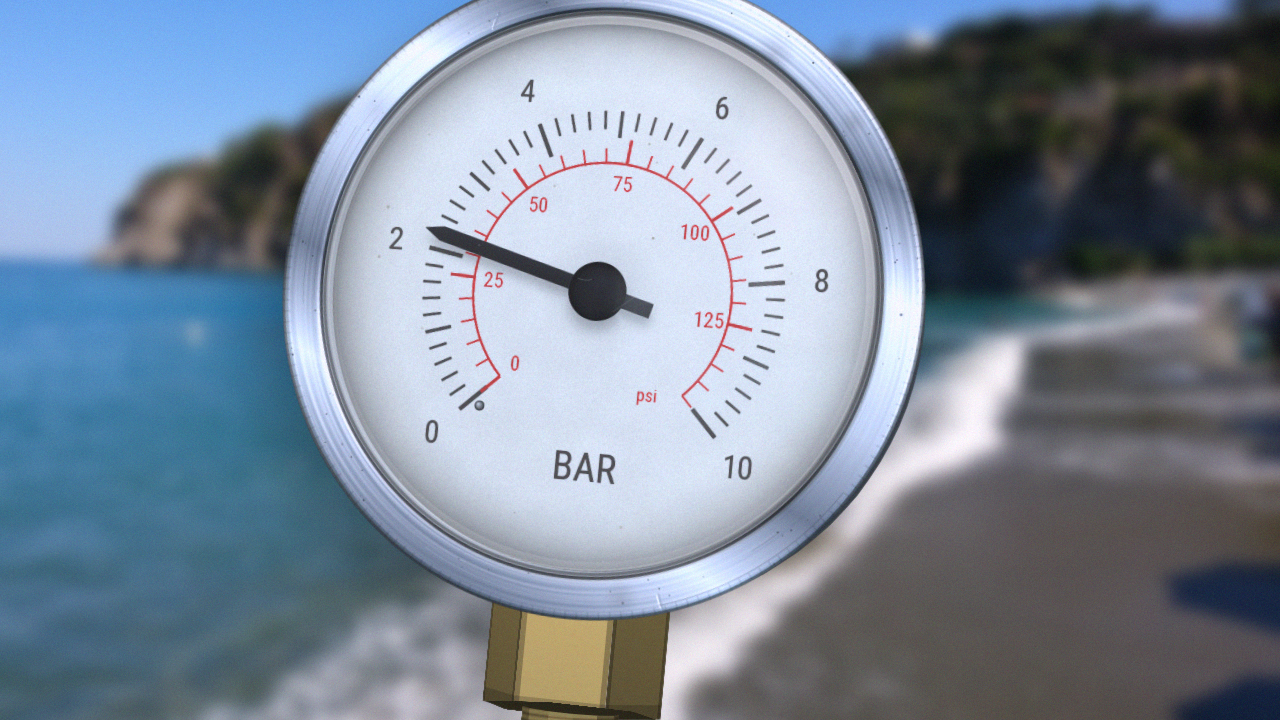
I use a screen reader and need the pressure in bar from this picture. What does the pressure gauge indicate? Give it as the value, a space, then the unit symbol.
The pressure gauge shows 2.2 bar
